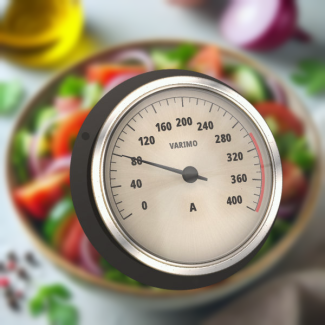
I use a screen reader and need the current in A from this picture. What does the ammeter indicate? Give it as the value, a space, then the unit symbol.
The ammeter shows 80 A
